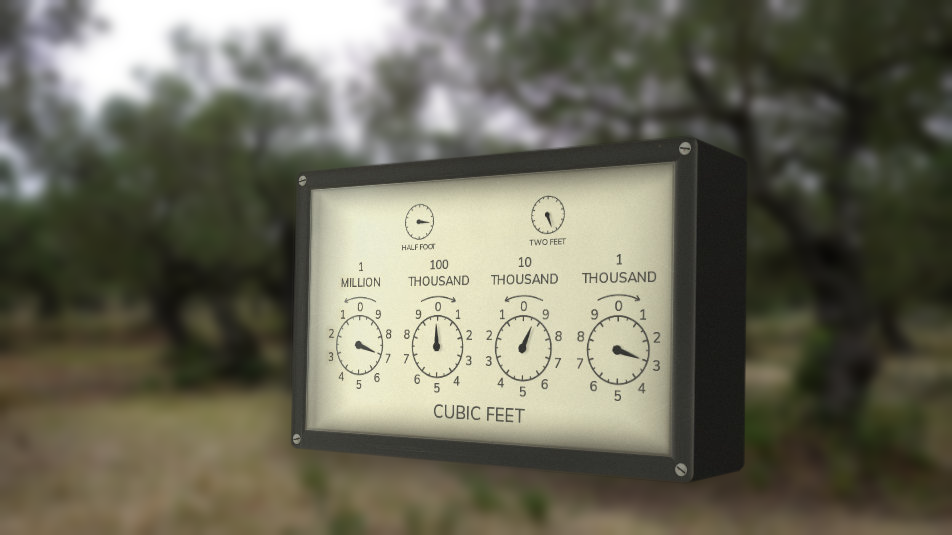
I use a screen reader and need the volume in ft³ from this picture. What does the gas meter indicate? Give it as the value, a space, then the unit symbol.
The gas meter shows 699300 ft³
